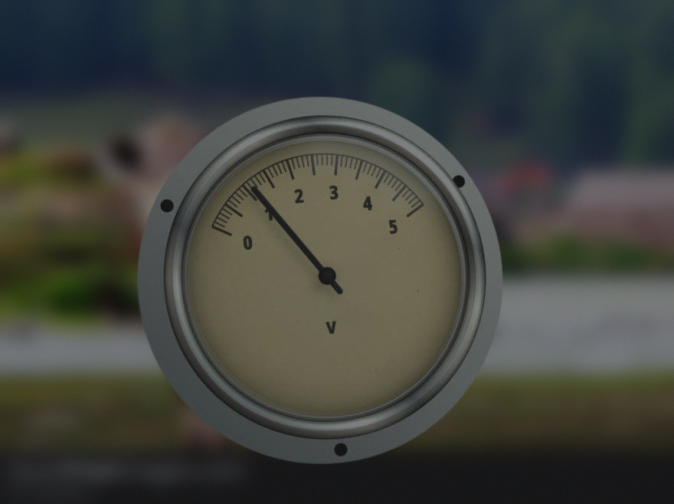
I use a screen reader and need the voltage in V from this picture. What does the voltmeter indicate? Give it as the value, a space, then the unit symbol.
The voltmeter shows 1.1 V
